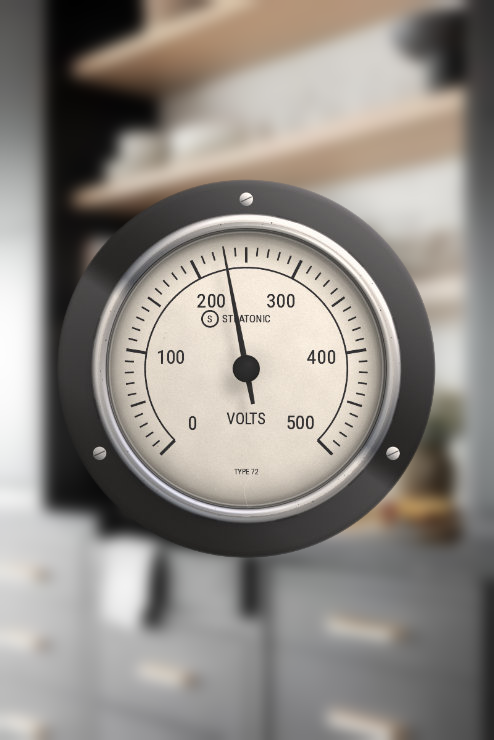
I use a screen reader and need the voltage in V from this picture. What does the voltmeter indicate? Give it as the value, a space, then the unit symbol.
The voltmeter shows 230 V
